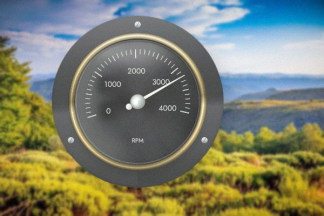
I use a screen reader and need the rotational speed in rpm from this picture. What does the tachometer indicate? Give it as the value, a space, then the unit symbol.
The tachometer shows 3200 rpm
